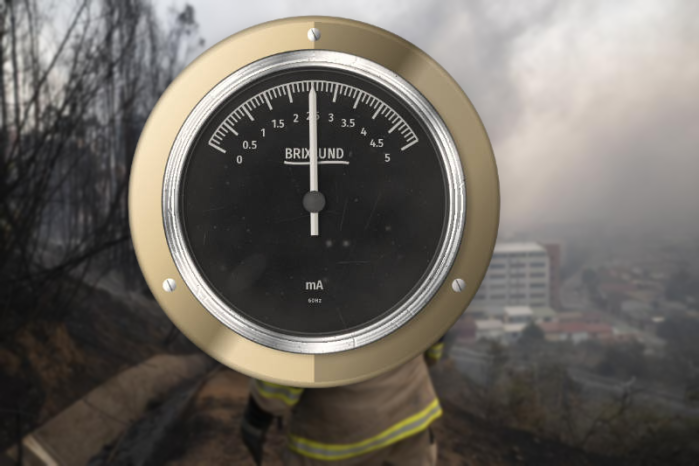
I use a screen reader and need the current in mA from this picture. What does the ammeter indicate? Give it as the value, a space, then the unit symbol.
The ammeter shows 2.5 mA
